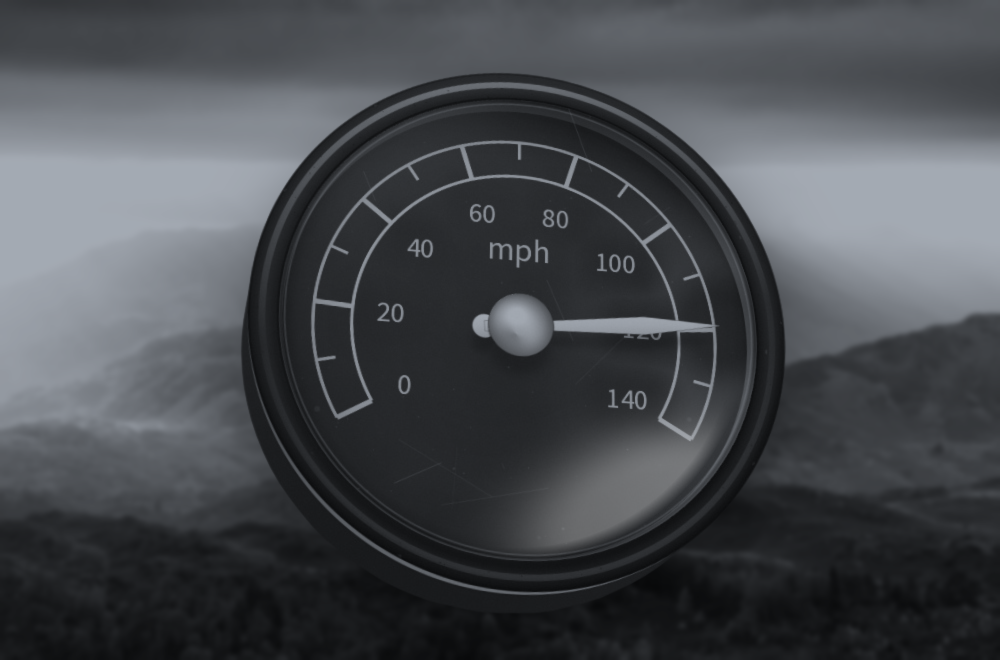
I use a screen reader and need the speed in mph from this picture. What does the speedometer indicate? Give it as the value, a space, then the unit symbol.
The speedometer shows 120 mph
